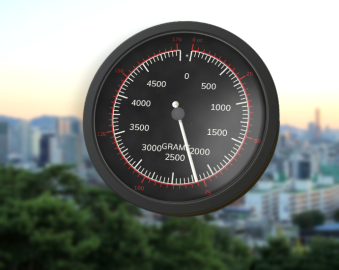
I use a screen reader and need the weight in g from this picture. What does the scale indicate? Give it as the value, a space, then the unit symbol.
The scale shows 2200 g
